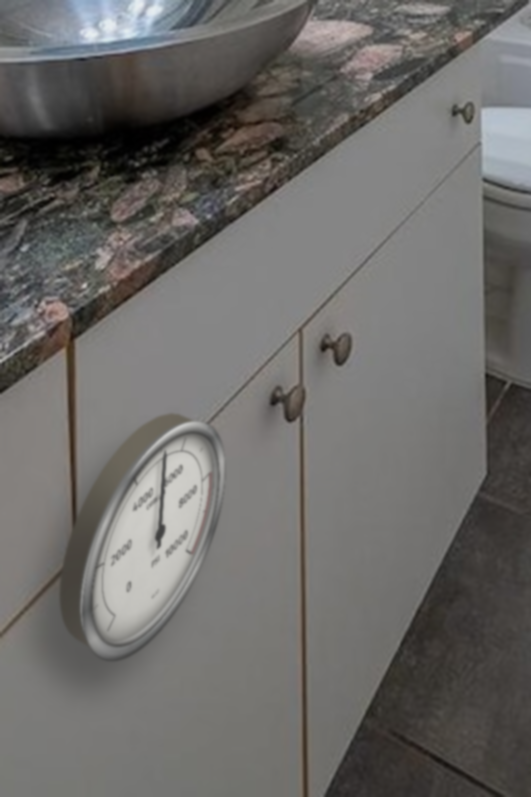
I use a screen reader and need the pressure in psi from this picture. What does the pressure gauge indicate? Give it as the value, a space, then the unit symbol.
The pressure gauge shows 5000 psi
